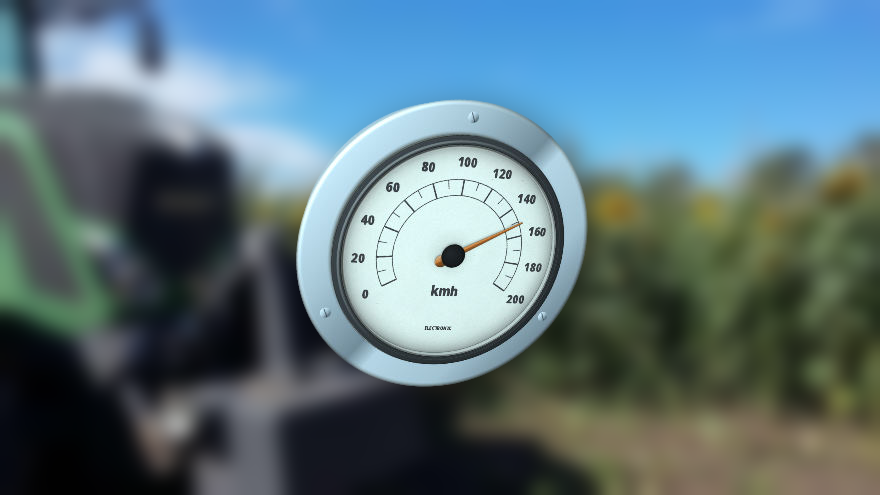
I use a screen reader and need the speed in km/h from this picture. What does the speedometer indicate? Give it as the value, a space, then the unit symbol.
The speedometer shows 150 km/h
